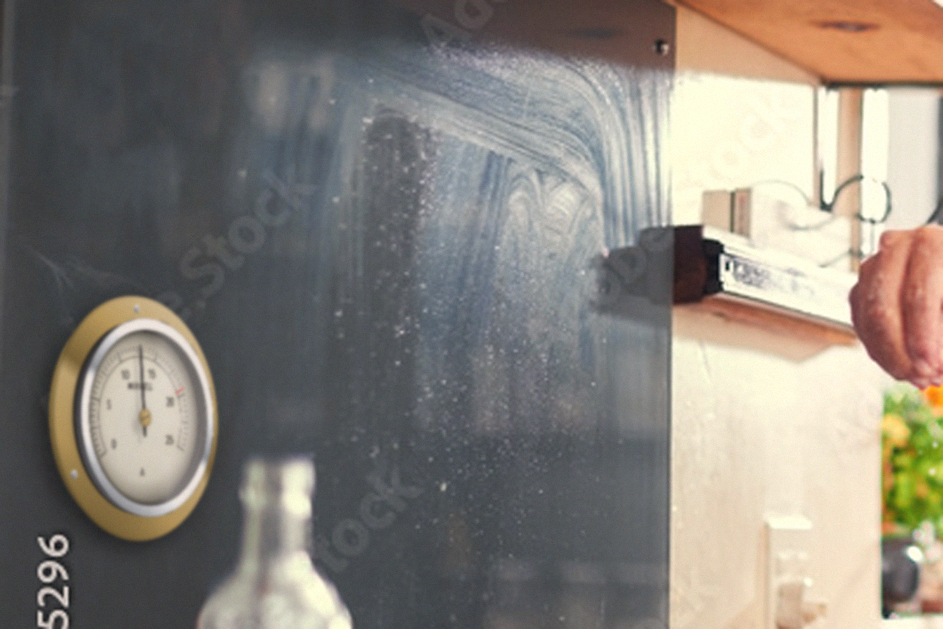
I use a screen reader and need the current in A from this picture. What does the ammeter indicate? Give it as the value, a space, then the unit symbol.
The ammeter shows 12.5 A
